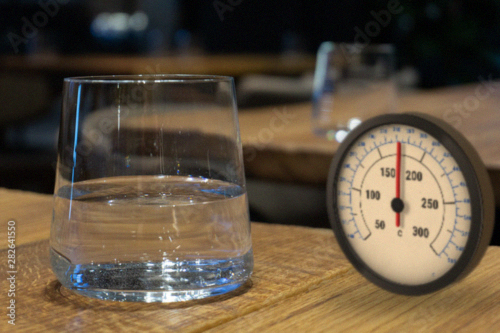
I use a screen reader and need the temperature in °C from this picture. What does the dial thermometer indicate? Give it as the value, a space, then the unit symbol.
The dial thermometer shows 175 °C
